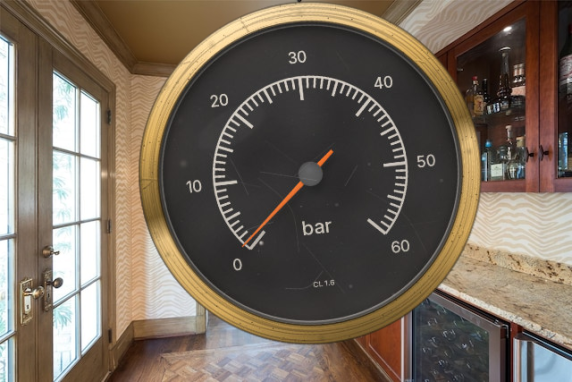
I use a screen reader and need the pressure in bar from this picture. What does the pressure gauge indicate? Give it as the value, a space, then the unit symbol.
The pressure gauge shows 1 bar
